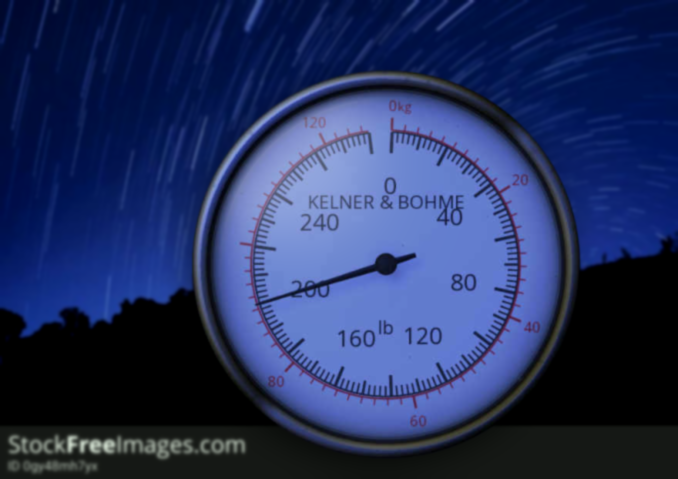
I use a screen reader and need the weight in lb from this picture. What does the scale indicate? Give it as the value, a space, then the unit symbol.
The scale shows 200 lb
